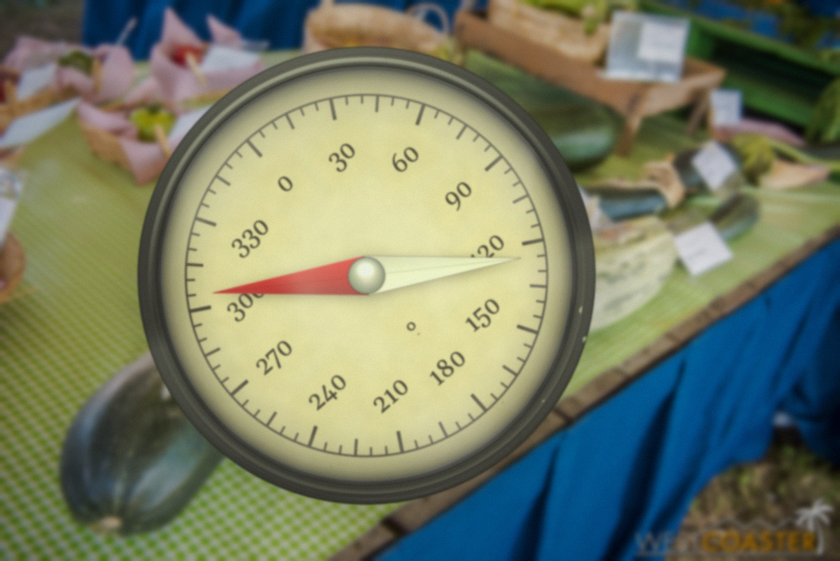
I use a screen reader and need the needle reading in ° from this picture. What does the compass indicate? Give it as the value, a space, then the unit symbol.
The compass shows 305 °
